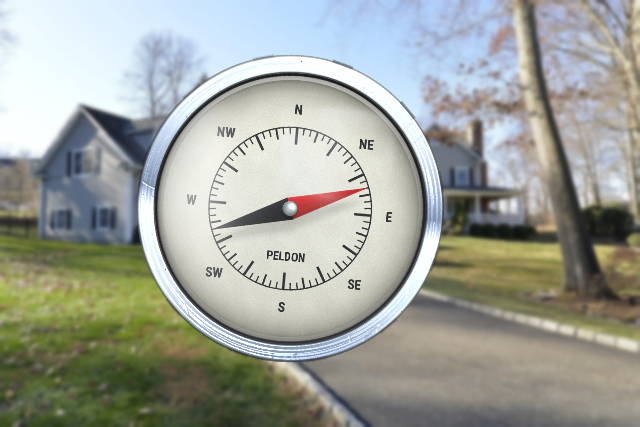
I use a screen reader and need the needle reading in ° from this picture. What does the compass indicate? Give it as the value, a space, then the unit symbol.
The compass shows 70 °
